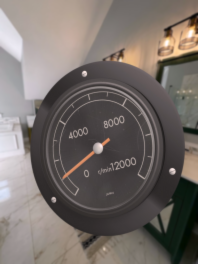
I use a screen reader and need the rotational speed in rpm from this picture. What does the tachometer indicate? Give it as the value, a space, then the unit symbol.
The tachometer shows 1000 rpm
